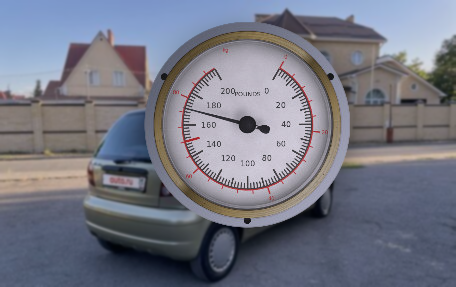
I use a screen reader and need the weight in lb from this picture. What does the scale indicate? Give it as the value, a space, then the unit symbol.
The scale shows 170 lb
